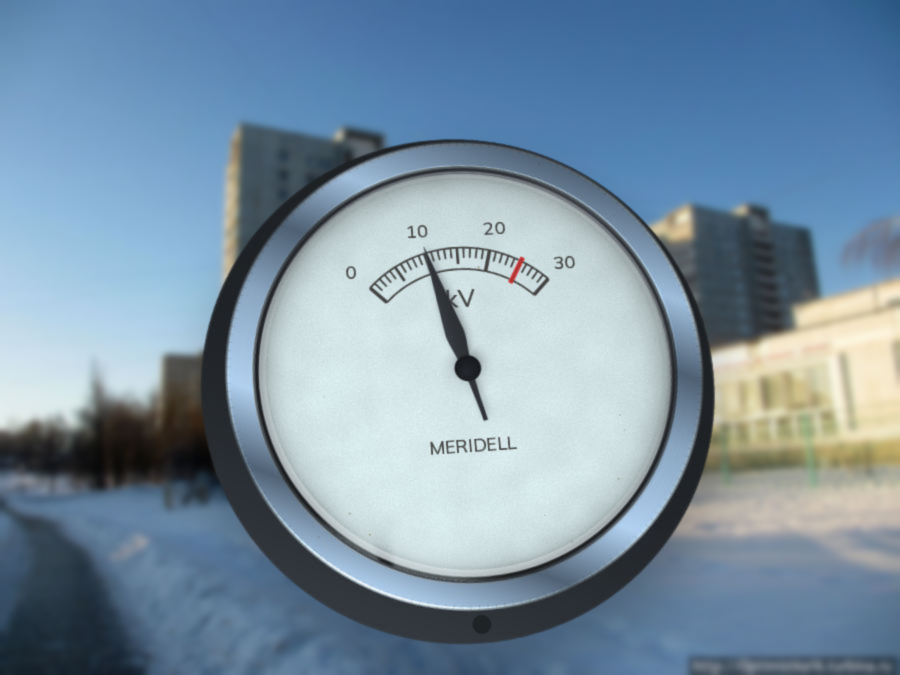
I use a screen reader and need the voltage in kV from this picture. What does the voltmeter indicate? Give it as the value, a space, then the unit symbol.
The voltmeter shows 10 kV
